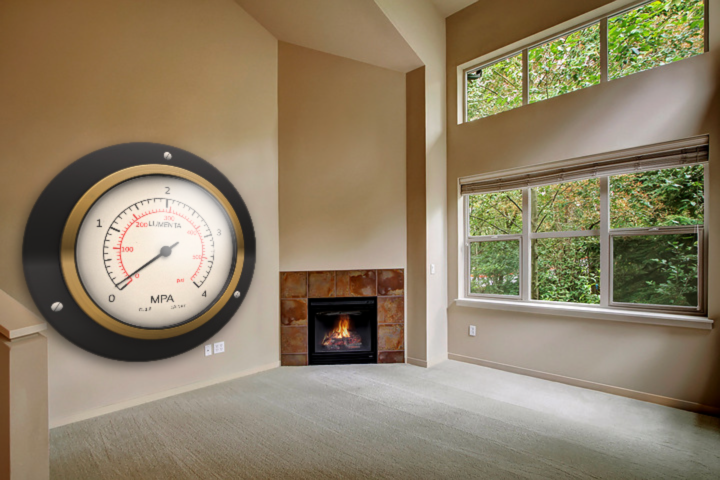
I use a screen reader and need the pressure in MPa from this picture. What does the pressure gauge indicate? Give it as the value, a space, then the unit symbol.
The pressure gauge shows 0.1 MPa
